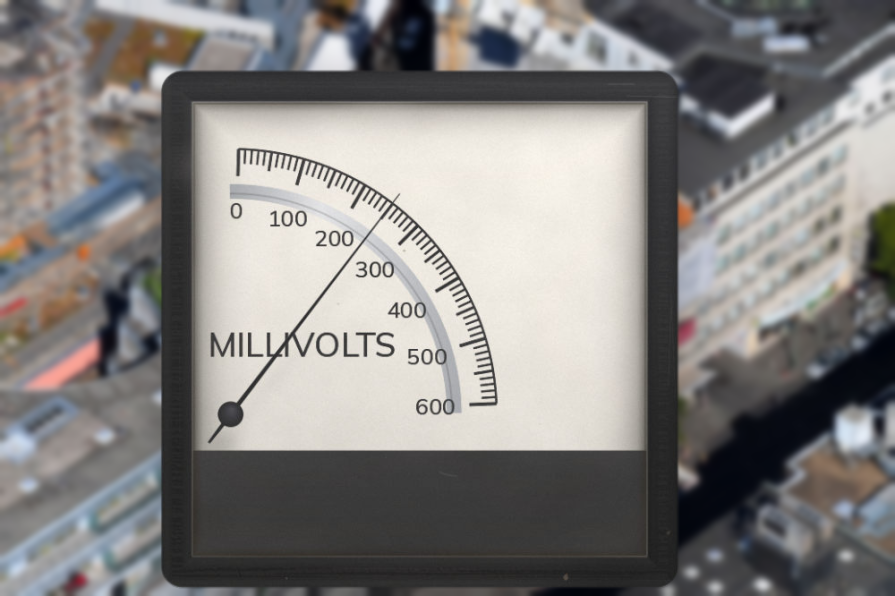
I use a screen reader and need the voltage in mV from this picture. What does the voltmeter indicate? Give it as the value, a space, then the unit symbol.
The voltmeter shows 250 mV
